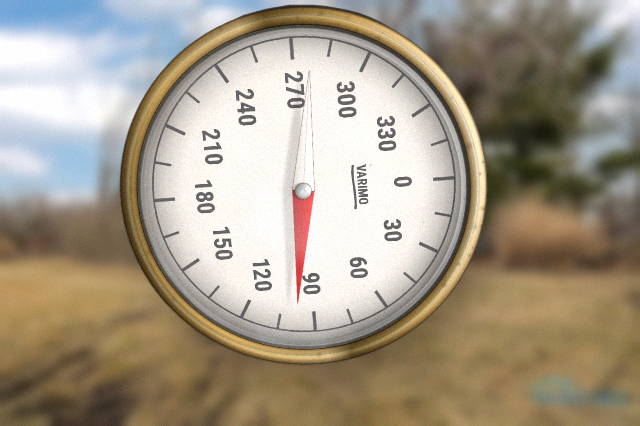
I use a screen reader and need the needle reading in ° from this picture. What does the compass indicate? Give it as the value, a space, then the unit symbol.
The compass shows 97.5 °
